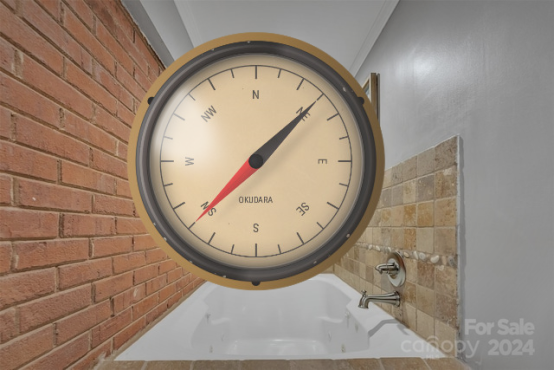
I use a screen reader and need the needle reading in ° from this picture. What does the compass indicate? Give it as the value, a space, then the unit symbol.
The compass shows 225 °
